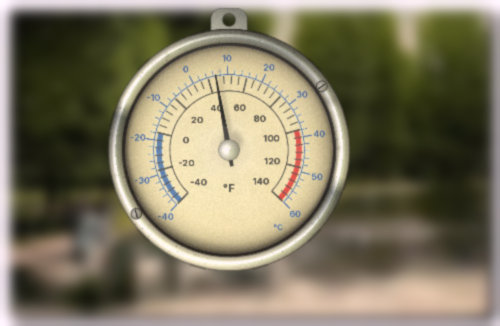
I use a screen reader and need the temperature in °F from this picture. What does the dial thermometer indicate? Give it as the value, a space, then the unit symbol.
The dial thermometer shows 44 °F
